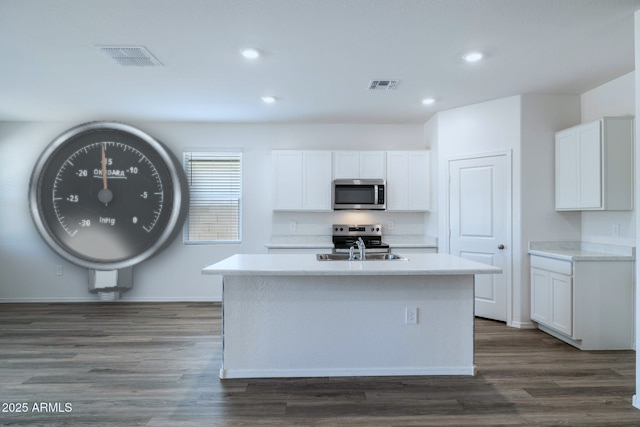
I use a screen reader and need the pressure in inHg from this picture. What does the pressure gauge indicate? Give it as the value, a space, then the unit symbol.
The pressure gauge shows -15 inHg
